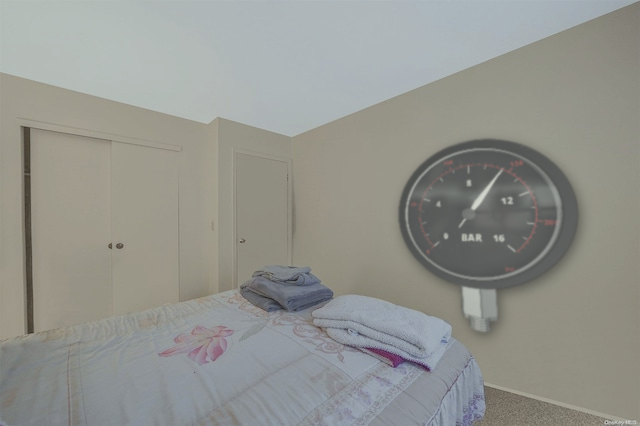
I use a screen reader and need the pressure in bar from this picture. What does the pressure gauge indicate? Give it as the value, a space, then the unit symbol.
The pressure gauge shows 10 bar
